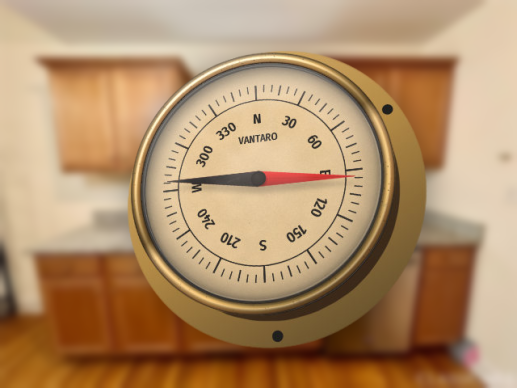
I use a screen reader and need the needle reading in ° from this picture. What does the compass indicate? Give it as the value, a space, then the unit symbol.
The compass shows 95 °
